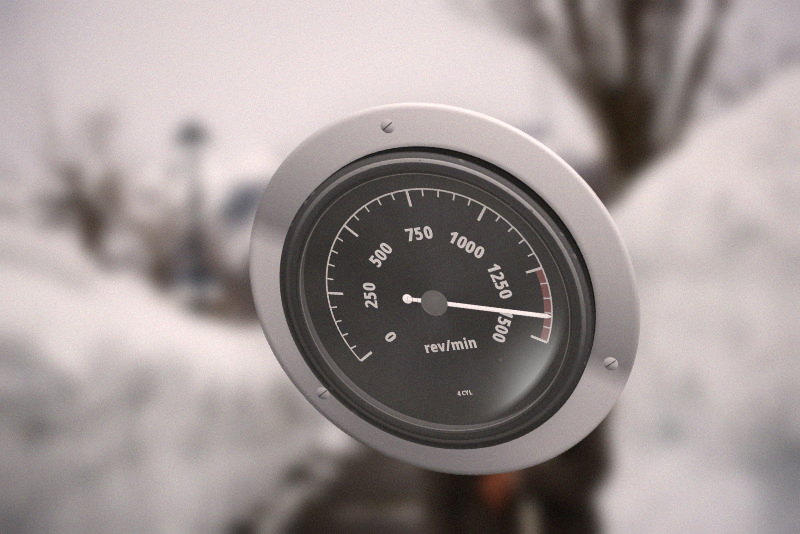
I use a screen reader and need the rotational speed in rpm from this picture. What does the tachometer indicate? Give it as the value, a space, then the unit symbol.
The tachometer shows 1400 rpm
